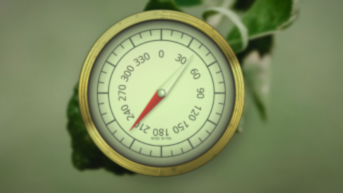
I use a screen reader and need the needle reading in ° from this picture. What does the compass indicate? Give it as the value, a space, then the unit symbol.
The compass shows 220 °
